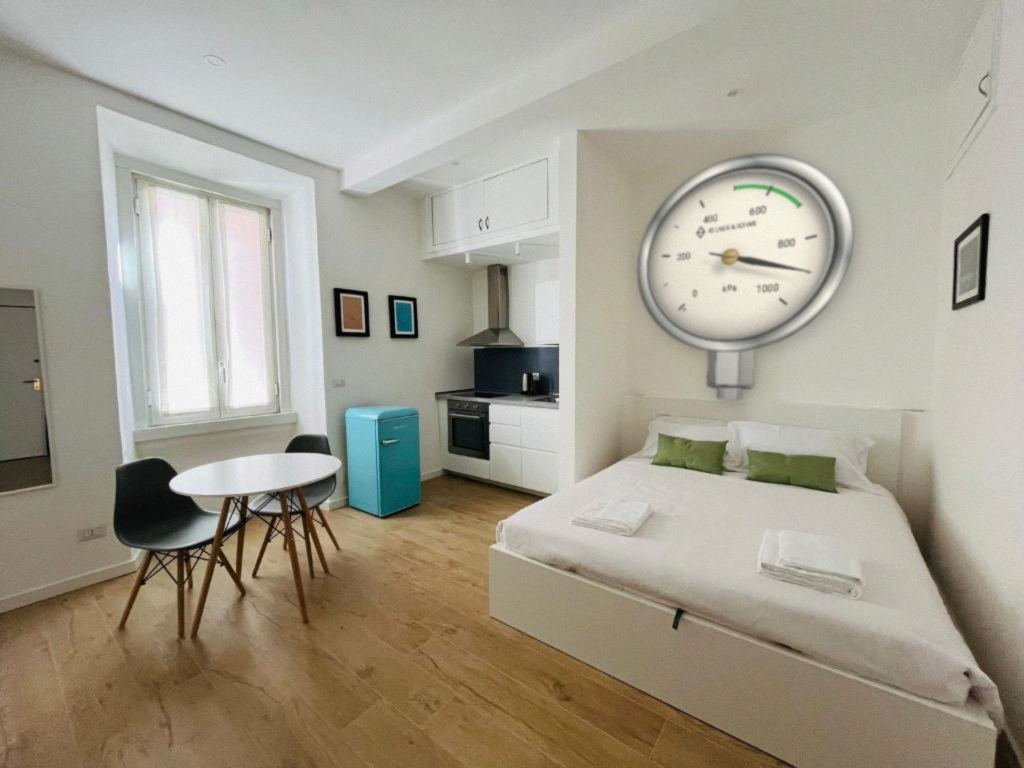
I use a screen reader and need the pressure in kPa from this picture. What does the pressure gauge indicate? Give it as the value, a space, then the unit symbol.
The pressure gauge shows 900 kPa
